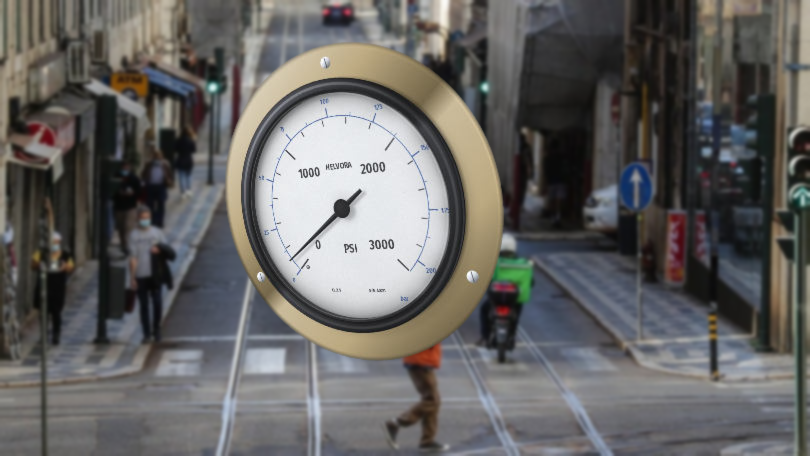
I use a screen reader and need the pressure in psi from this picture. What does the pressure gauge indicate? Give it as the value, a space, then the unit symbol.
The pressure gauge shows 100 psi
